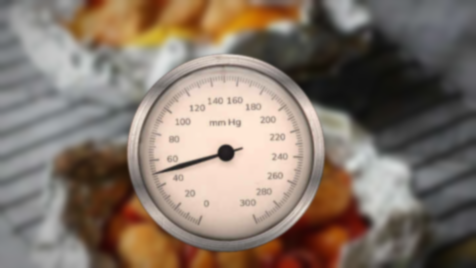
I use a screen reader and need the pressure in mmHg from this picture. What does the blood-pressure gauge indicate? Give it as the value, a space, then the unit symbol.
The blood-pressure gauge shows 50 mmHg
